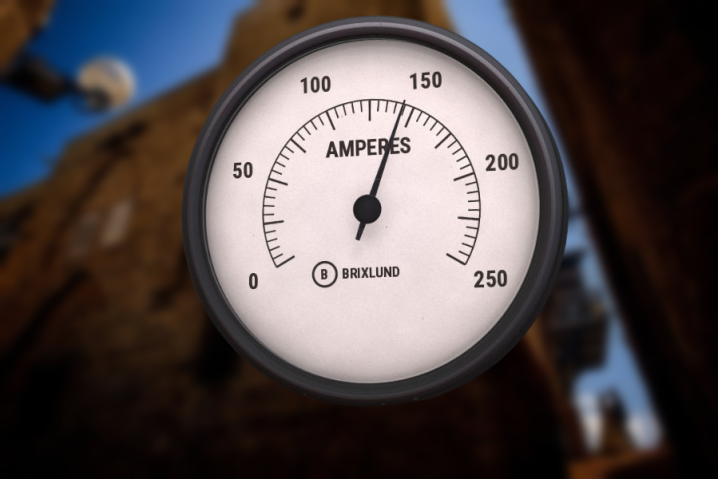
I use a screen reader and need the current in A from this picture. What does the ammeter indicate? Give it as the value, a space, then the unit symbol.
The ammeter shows 145 A
